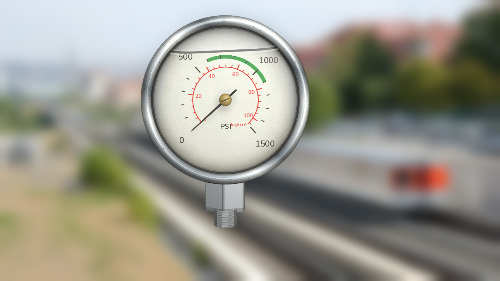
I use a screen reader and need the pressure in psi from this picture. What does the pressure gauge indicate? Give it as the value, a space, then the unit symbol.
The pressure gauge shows 0 psi
